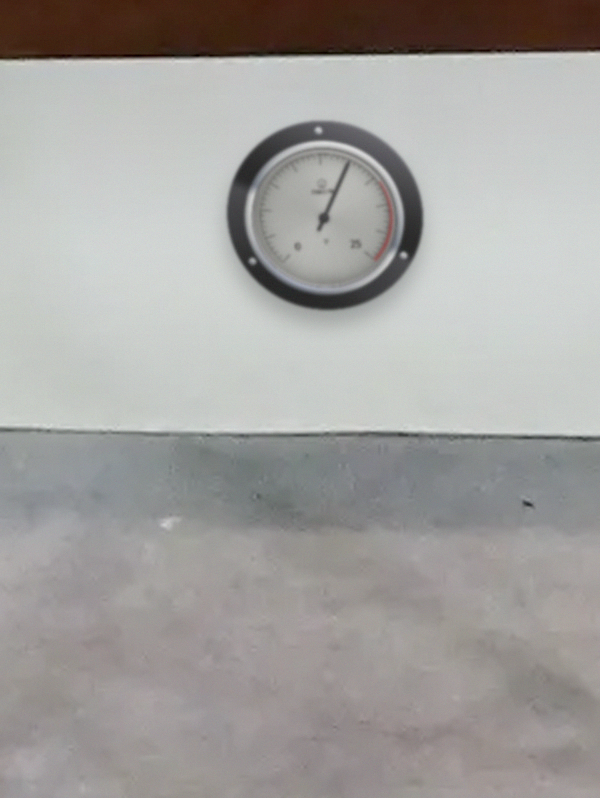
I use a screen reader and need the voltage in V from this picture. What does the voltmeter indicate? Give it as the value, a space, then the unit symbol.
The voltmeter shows 15 V
